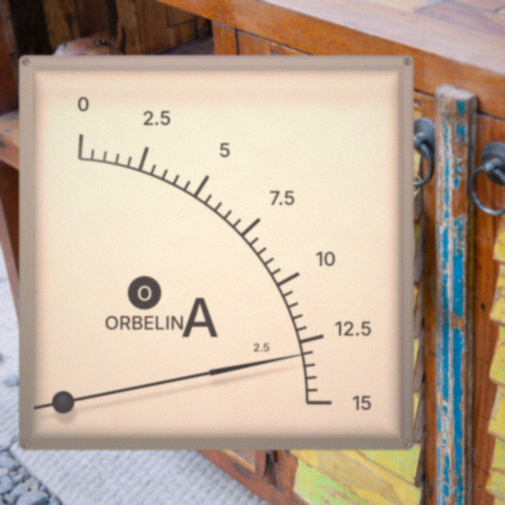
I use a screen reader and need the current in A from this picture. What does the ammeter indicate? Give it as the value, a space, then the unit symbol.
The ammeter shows 13 A
